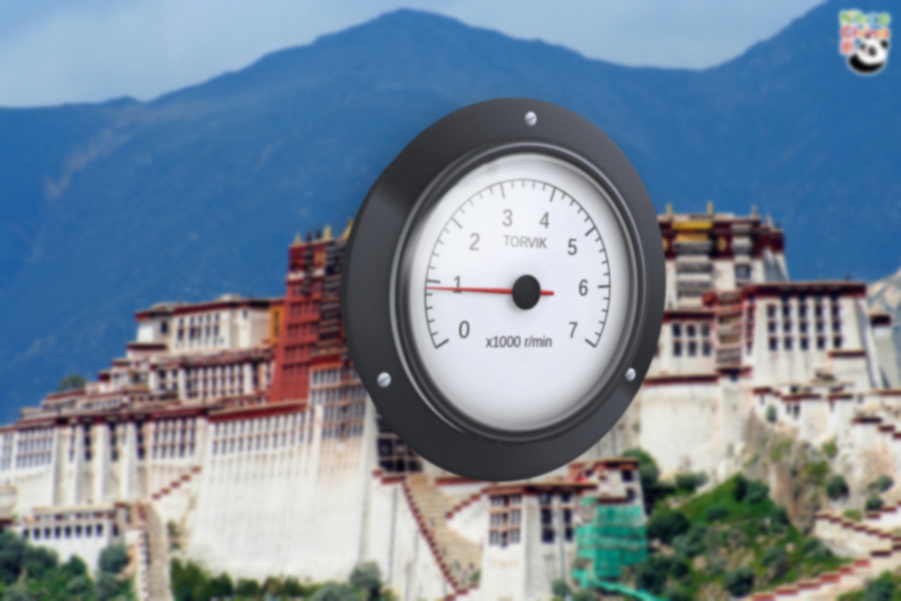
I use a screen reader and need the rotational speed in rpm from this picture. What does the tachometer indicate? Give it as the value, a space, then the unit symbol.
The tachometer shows 900 rpm
